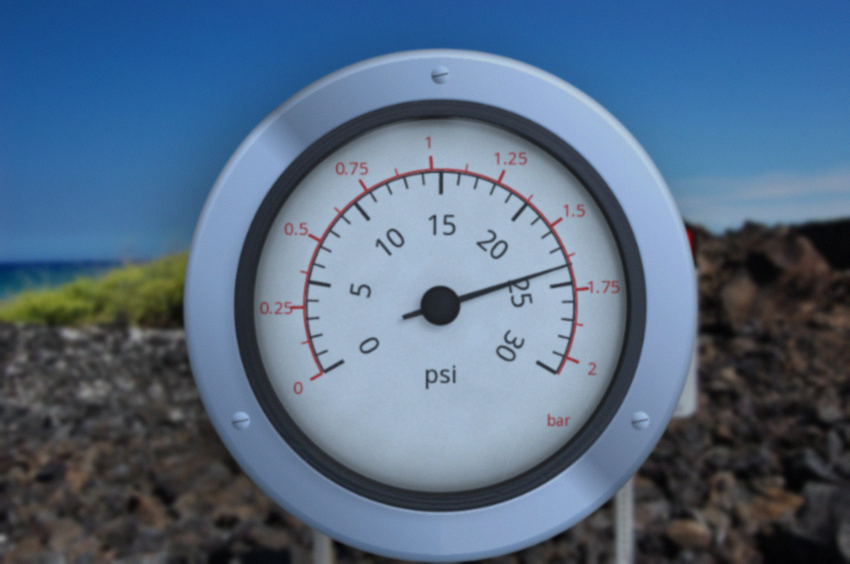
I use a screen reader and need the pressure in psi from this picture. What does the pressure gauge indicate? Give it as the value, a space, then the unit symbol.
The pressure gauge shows 24 psi
